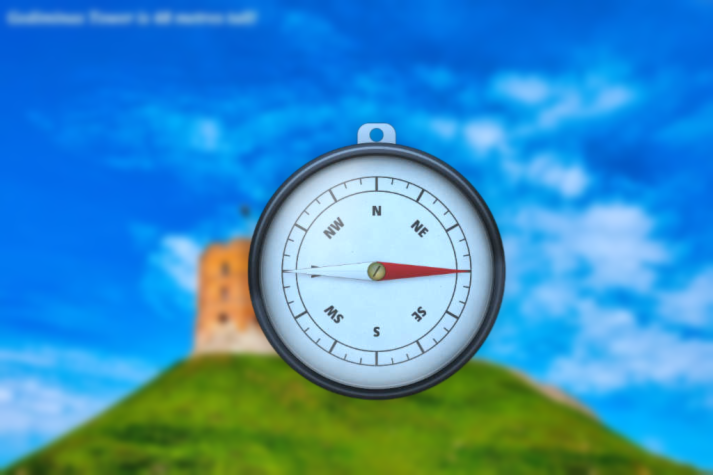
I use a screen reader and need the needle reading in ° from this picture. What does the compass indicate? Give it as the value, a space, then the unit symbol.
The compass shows 90 °
